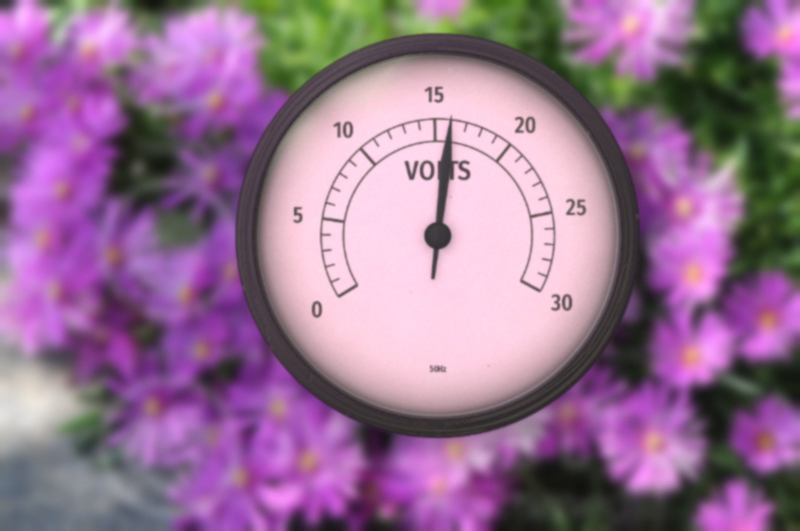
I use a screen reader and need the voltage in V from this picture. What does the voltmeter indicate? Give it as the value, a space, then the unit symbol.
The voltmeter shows 16 V
